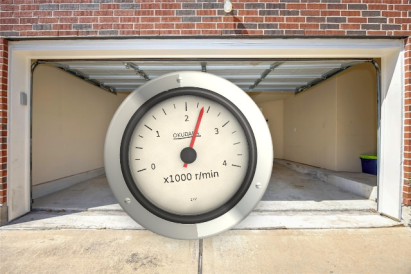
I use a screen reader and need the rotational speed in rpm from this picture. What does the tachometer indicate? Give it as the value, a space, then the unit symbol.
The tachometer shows 2375 rpm
